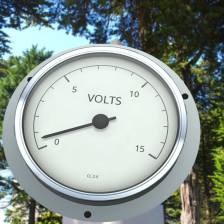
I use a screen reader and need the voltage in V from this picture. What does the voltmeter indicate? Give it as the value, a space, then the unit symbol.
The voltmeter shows 0.5 V
